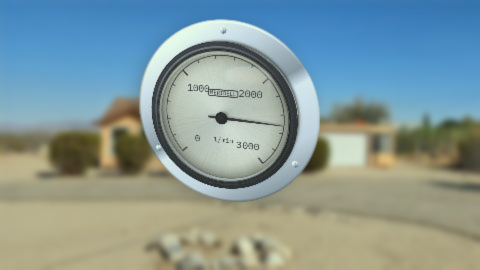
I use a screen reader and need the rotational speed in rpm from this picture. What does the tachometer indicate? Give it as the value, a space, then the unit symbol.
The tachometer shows 2500 rpm
